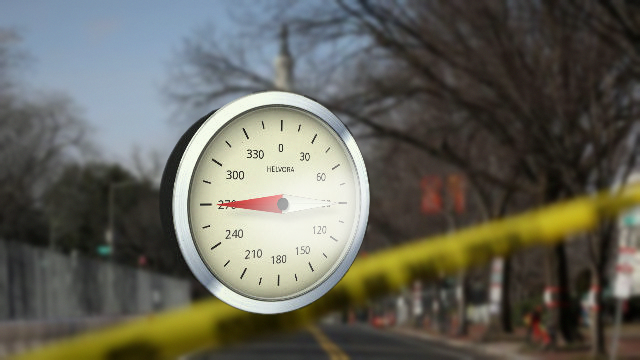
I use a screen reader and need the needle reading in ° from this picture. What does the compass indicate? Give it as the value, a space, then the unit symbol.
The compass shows 270 °
